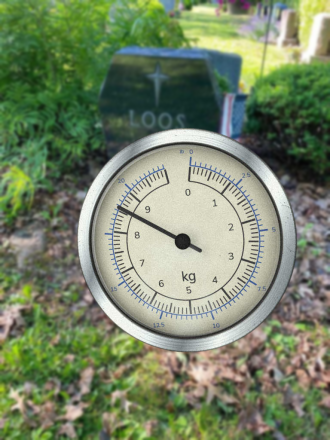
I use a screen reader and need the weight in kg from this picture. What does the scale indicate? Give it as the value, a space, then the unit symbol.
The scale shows 8.6 kg
